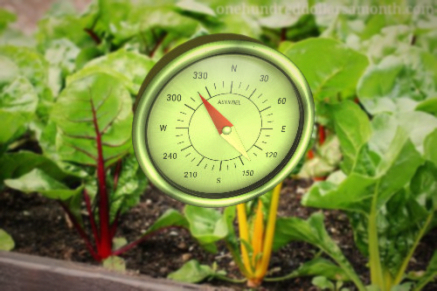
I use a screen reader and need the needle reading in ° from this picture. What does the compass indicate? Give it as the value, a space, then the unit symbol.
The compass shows 320 °
